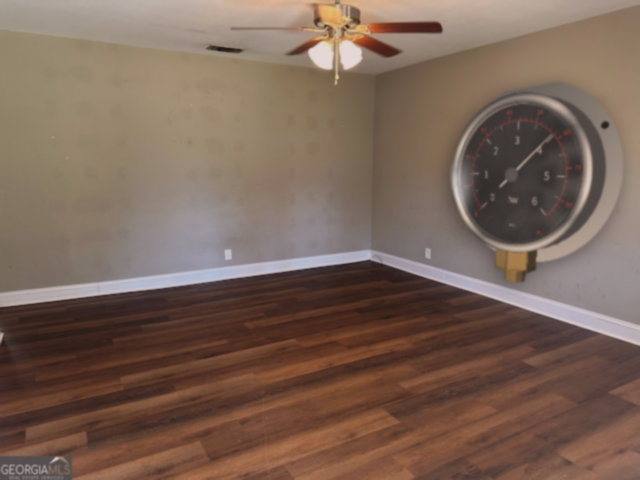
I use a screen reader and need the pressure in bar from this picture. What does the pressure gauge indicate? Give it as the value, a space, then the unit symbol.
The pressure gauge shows 4 bar
